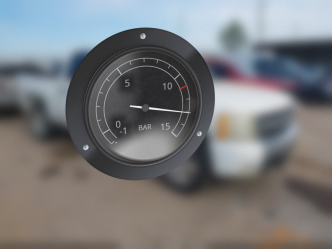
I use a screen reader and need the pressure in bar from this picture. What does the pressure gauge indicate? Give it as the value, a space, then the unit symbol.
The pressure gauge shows 13 bar
